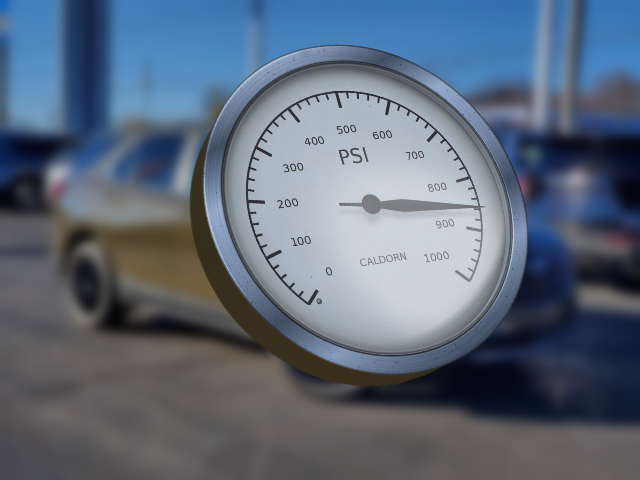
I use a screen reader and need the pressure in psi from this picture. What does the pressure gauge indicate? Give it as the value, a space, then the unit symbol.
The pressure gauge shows 860 psi
